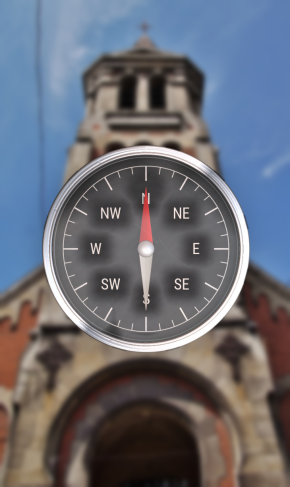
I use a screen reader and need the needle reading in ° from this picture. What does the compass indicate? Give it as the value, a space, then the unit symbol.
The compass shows 0 °
